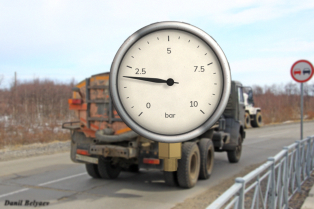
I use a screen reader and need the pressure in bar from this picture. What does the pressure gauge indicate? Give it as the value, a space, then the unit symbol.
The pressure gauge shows 2 bar
